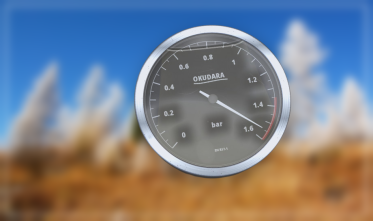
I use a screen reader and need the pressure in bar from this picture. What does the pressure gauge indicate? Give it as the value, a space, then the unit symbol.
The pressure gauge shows 1.55 bar
